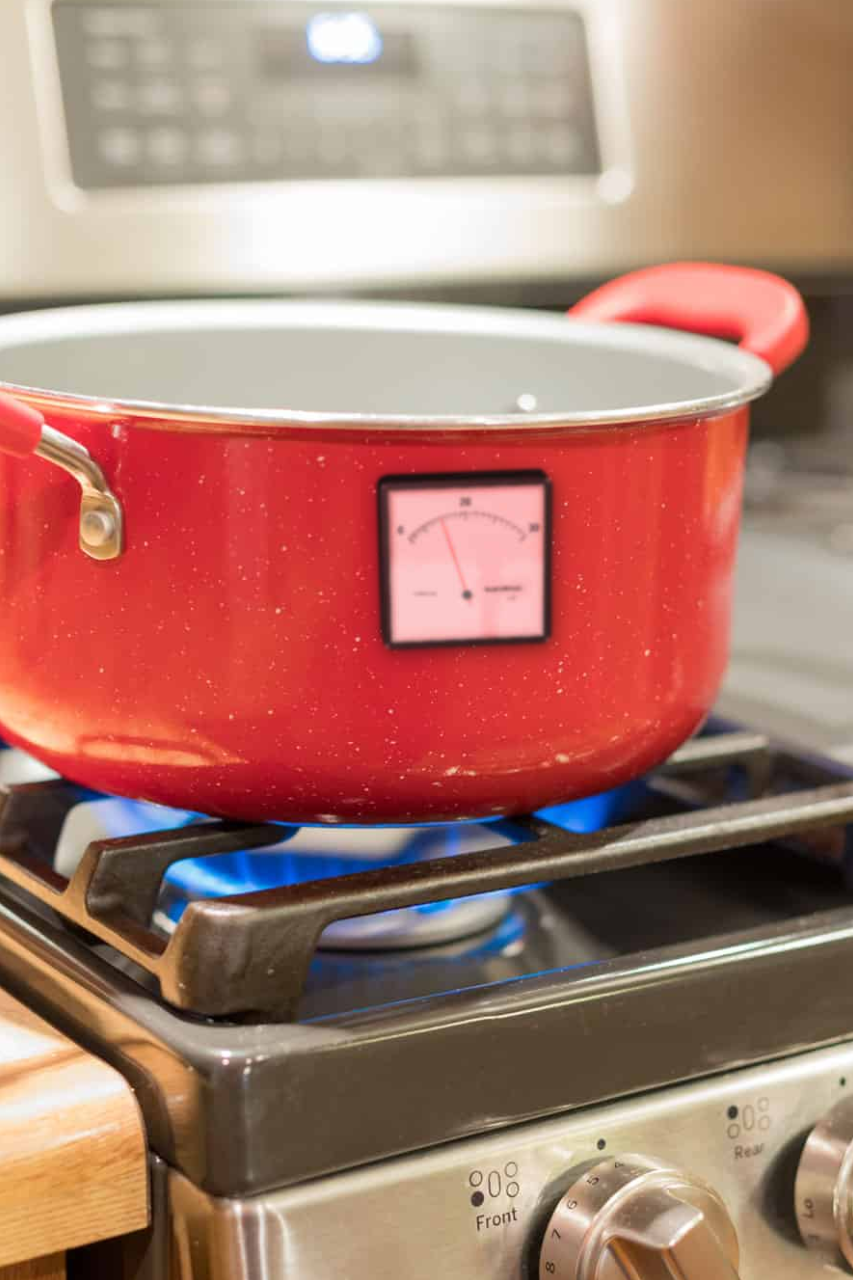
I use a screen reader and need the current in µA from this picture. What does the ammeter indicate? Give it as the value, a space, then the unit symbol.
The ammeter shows 15 µA
